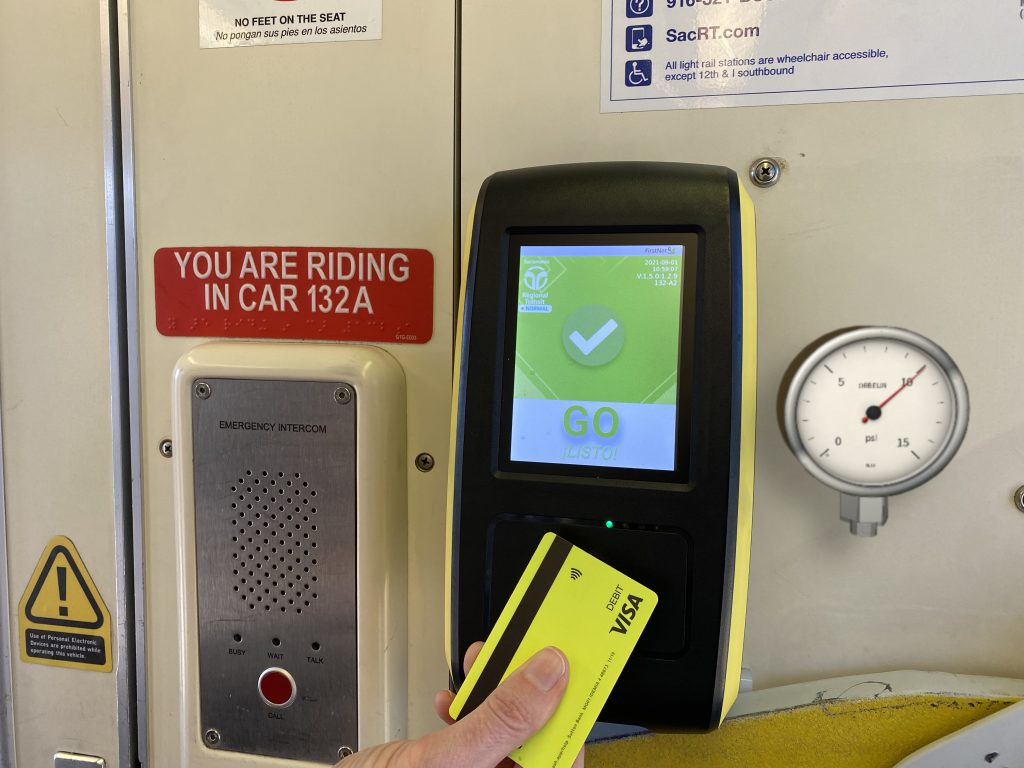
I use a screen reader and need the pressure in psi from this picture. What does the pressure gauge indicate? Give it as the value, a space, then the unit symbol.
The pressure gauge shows 10 psi
